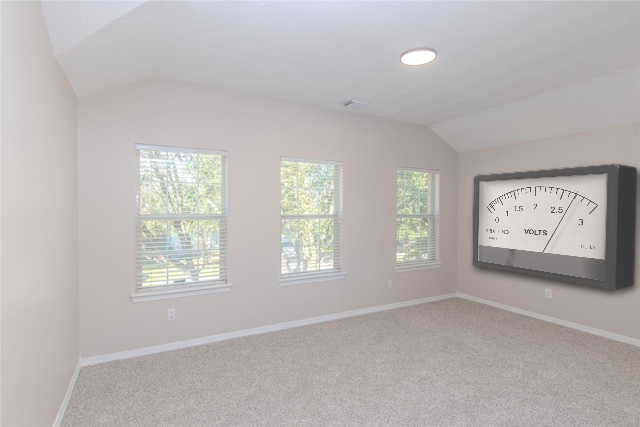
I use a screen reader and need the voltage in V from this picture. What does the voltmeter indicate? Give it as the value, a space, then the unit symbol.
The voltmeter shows 2.7 V
